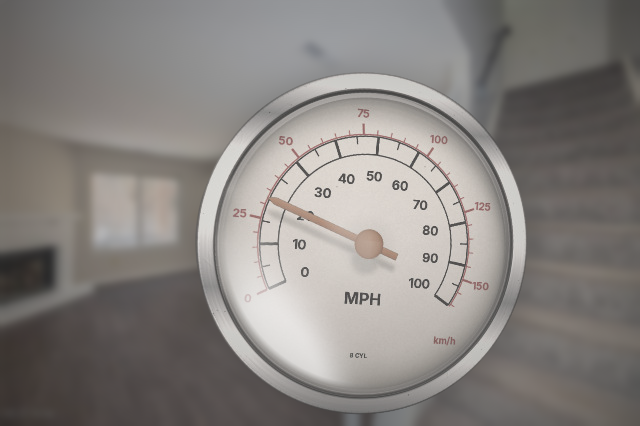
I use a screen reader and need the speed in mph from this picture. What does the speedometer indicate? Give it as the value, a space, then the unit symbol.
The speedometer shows 20 mph
